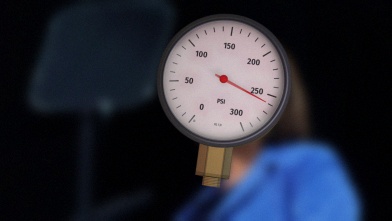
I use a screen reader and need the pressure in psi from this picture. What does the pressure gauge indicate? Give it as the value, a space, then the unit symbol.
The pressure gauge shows 260 psi
